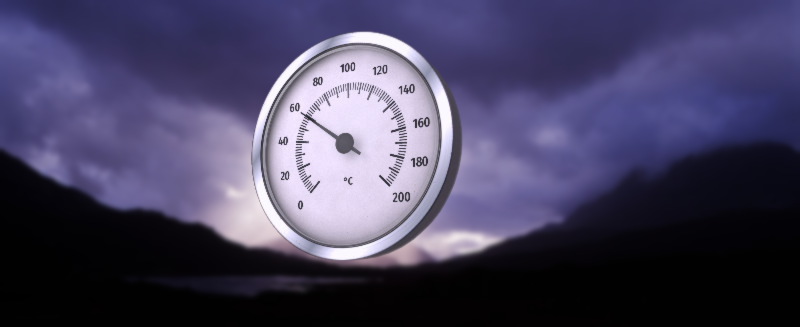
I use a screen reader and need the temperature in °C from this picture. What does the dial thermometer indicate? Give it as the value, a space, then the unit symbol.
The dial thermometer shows 60 °C
